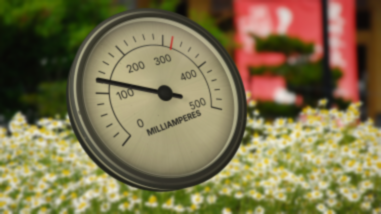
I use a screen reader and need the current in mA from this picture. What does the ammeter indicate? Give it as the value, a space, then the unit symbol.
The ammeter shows 120 mA
